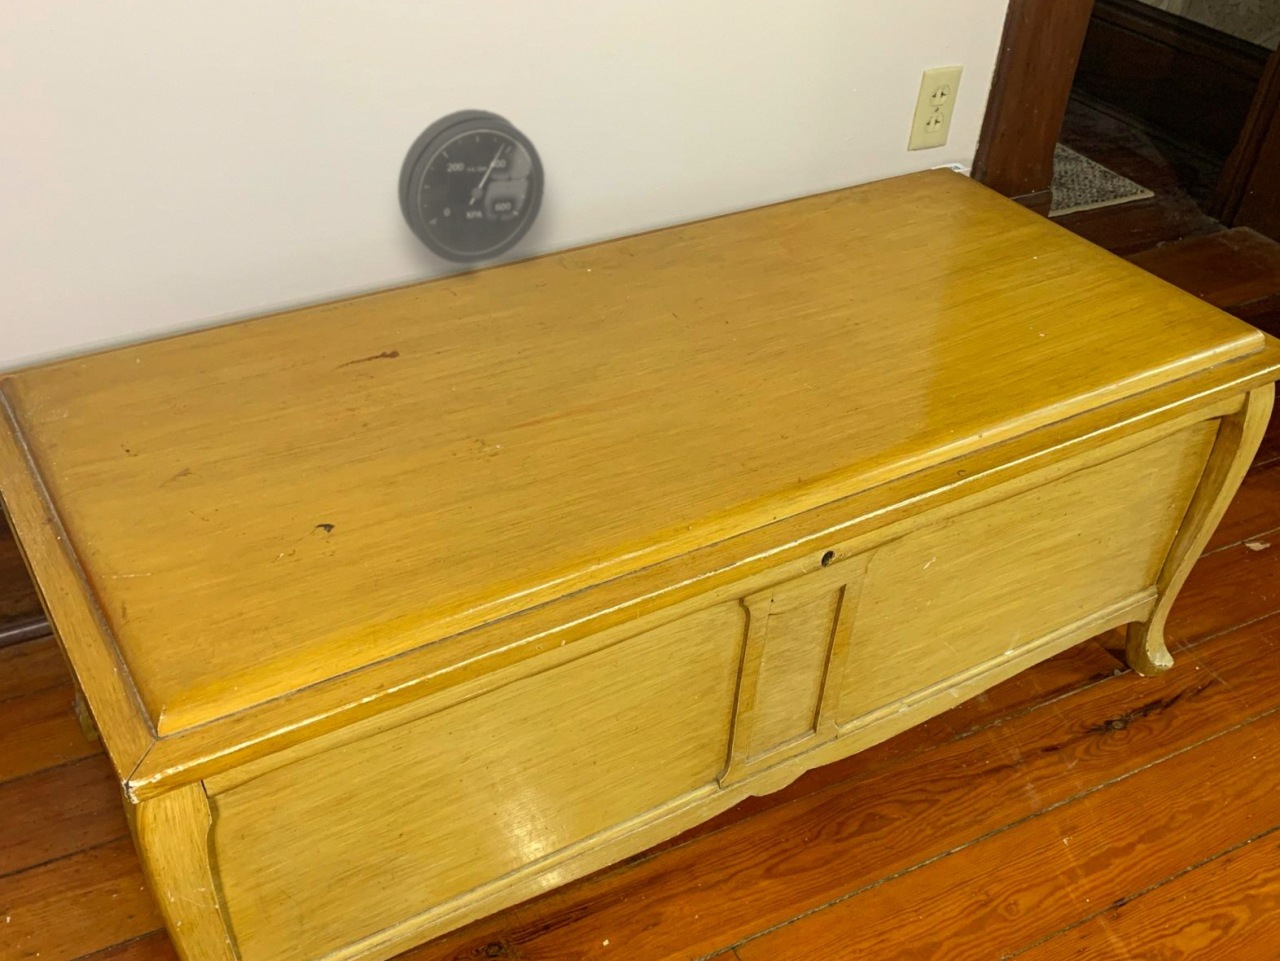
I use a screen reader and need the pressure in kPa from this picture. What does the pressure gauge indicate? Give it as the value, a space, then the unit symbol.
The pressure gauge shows 375 kPa
